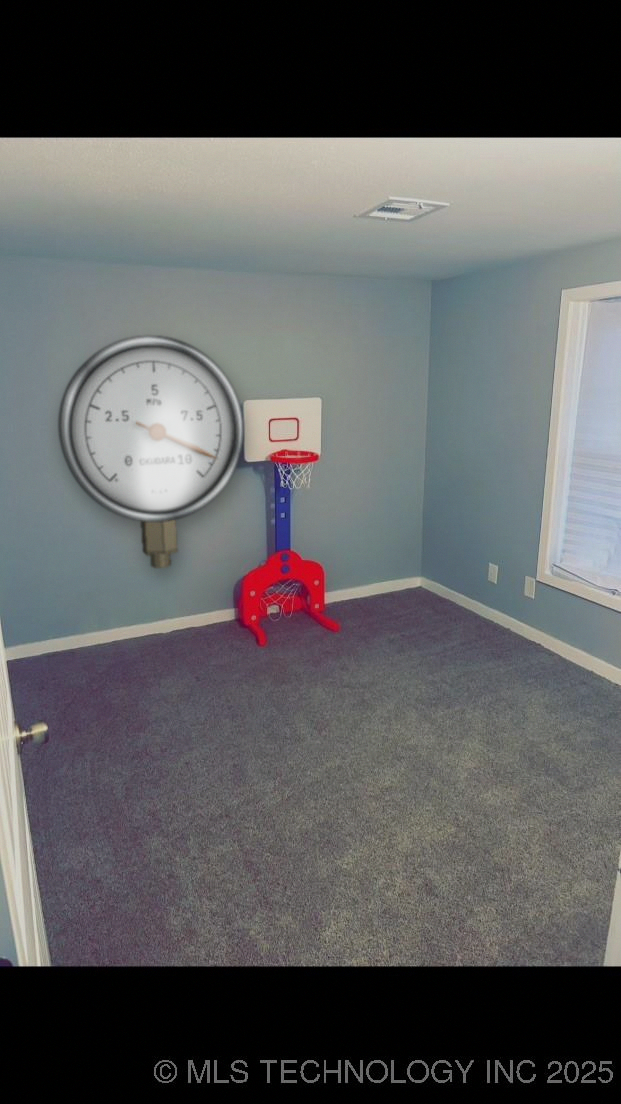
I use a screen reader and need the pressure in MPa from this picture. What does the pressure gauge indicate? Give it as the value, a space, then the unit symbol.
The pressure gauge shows 9.25 MPa
